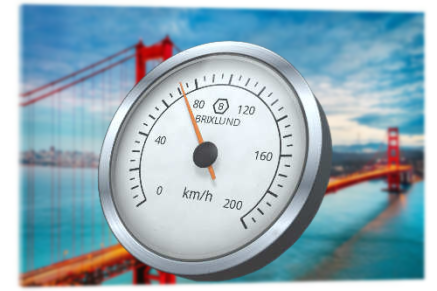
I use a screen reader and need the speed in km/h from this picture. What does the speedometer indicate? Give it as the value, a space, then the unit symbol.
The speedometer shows 72.5 km/h
